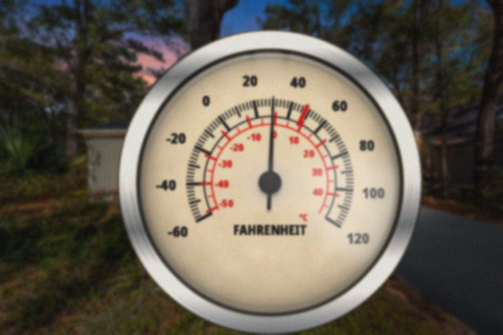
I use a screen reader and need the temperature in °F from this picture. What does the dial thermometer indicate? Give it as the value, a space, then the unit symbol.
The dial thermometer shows 30 °F
